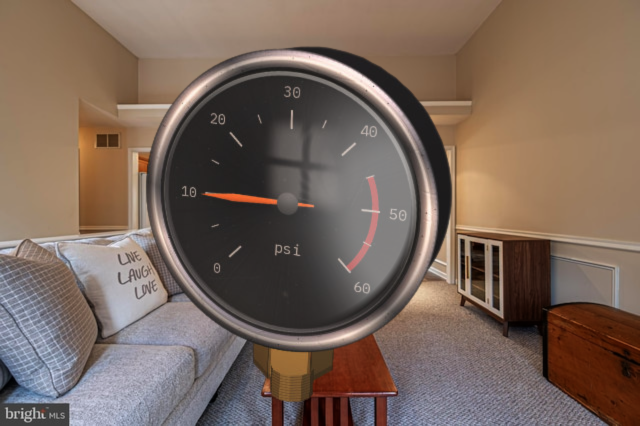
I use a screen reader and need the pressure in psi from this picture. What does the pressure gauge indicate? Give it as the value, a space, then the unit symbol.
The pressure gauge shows 10 psi
